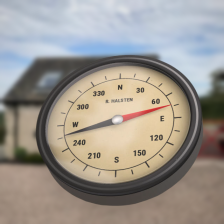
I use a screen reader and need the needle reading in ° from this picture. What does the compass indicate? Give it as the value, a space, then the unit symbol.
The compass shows 75 °
